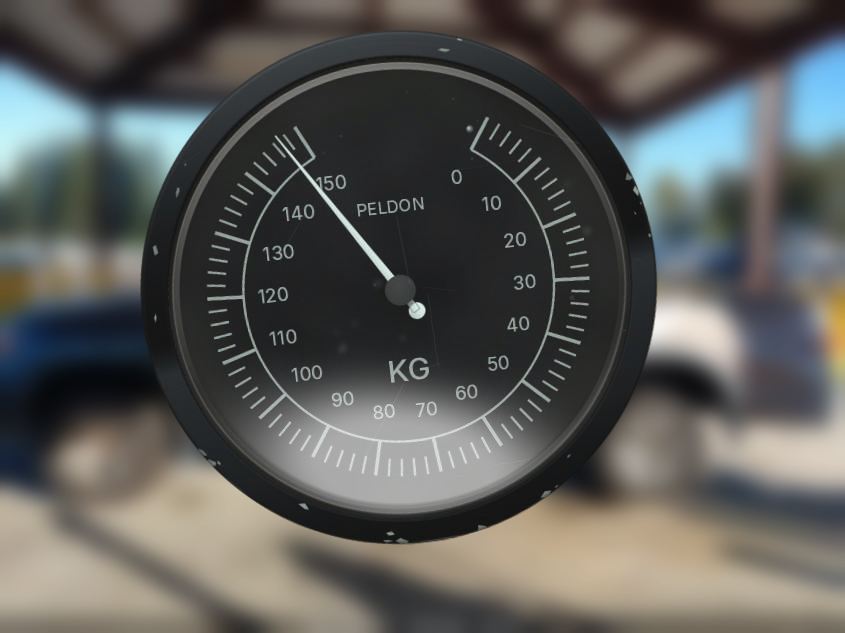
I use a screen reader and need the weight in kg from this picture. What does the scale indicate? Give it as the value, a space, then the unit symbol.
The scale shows 147 kg
